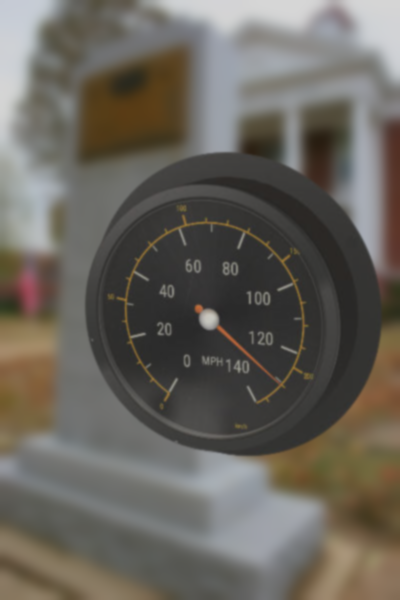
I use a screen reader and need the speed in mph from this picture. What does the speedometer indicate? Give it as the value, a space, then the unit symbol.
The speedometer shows 130 mph
